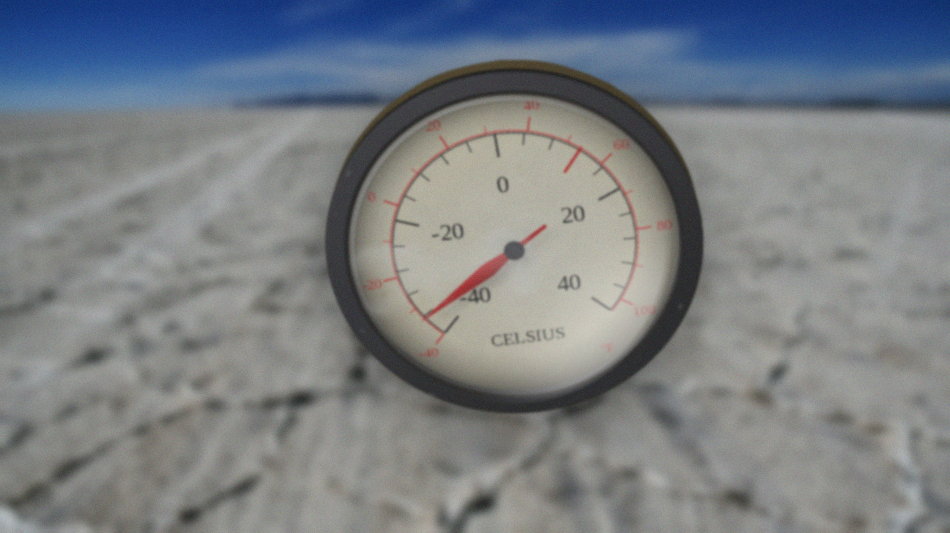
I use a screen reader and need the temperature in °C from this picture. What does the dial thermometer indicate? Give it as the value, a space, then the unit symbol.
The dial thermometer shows -36 °C
